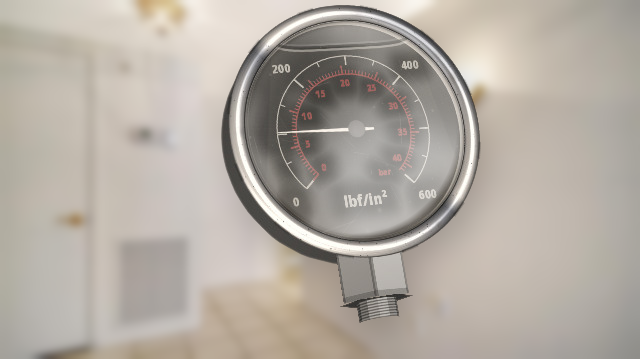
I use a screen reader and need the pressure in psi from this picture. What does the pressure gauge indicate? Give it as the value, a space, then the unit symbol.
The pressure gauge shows 100 psi
